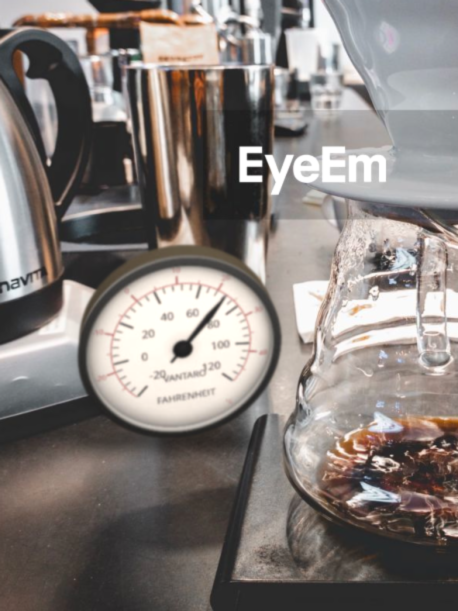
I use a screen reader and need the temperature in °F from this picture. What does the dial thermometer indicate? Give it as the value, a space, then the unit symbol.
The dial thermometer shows 72 °F
